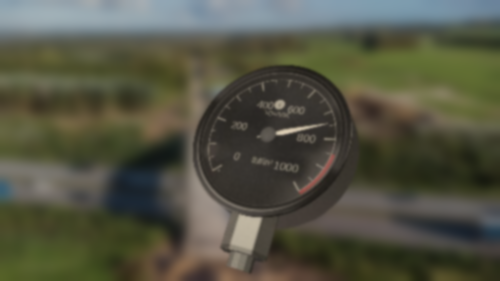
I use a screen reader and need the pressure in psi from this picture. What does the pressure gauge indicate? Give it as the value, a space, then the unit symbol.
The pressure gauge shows 750 psi
